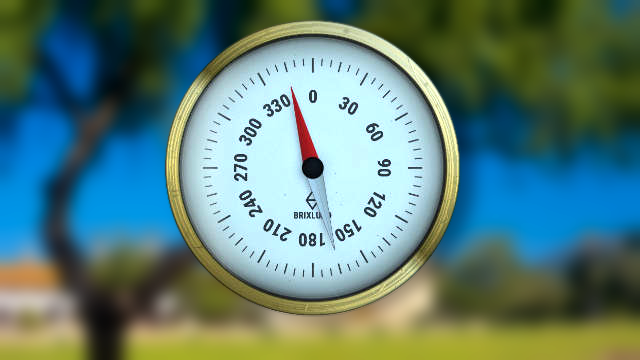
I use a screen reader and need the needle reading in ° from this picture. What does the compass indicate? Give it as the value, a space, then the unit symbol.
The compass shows 345 °
